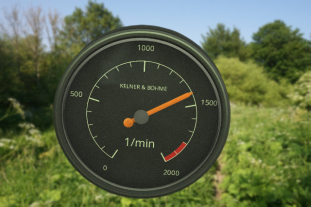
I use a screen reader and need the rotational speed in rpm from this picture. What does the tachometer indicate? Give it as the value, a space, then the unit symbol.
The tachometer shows 1400 rpm
